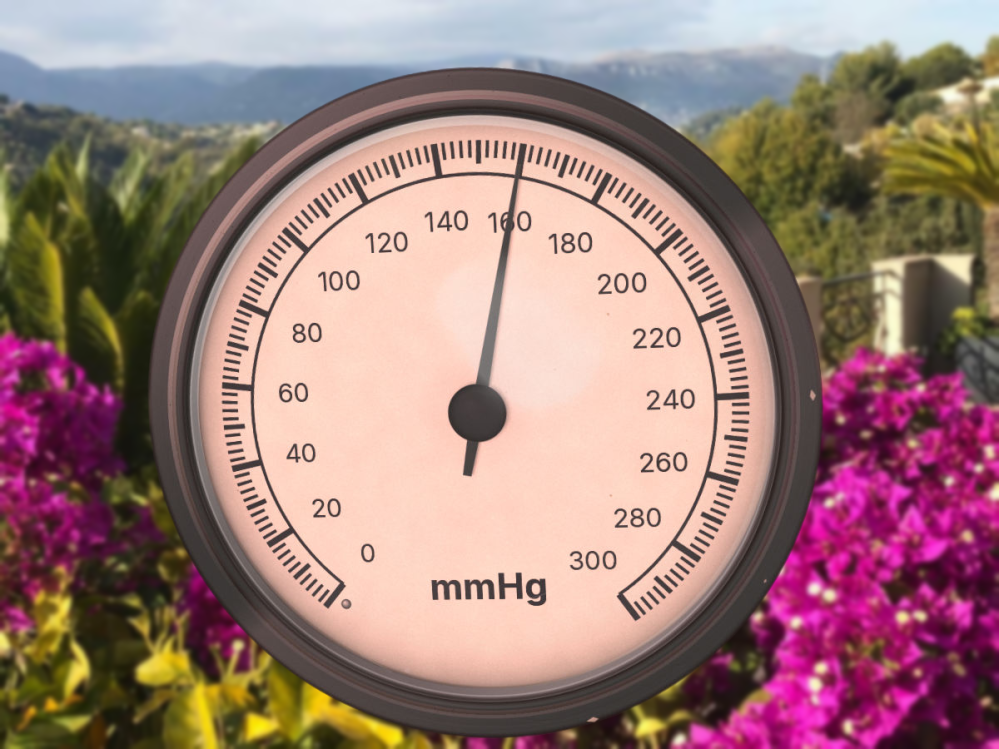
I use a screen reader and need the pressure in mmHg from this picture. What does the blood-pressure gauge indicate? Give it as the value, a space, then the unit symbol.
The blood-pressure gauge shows 160 mmHg
